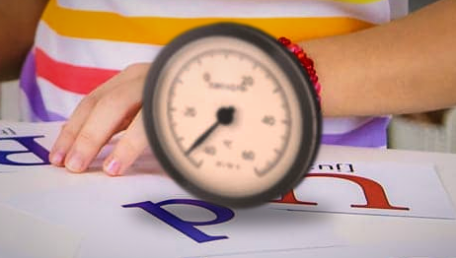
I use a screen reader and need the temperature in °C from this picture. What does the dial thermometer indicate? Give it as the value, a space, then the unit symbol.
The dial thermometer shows -35 °C
